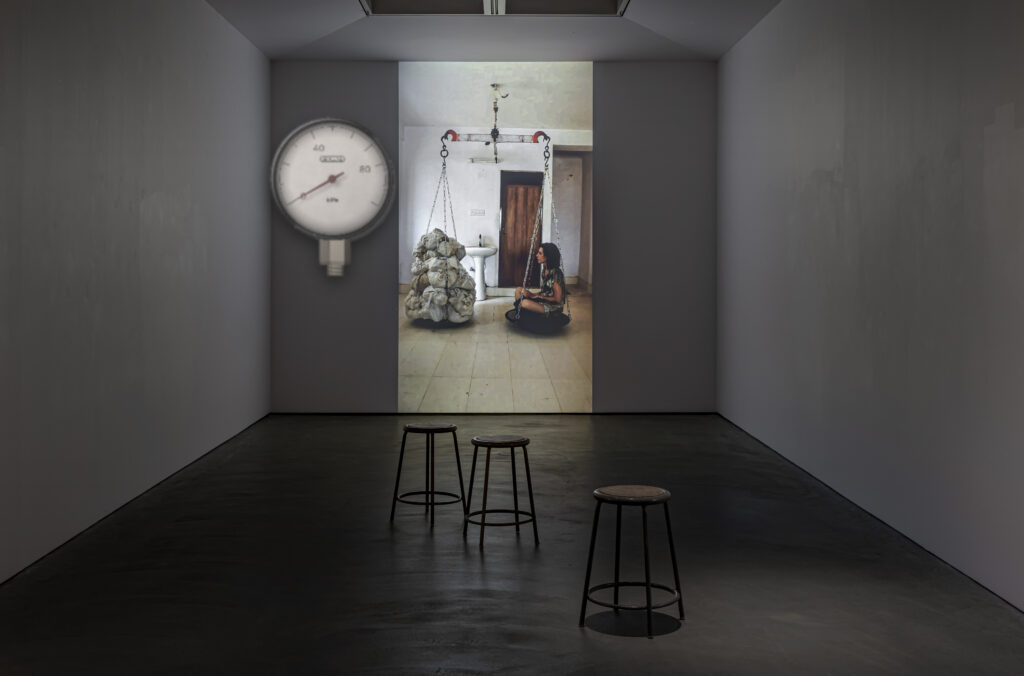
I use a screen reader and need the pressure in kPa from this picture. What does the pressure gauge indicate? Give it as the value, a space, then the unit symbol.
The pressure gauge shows 0 kPa
